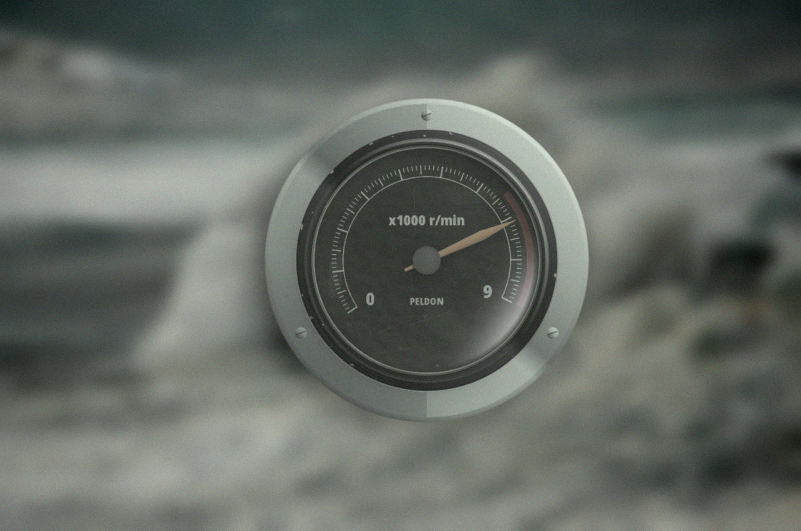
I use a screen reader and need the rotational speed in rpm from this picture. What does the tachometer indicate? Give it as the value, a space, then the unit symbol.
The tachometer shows 7100 rpm
